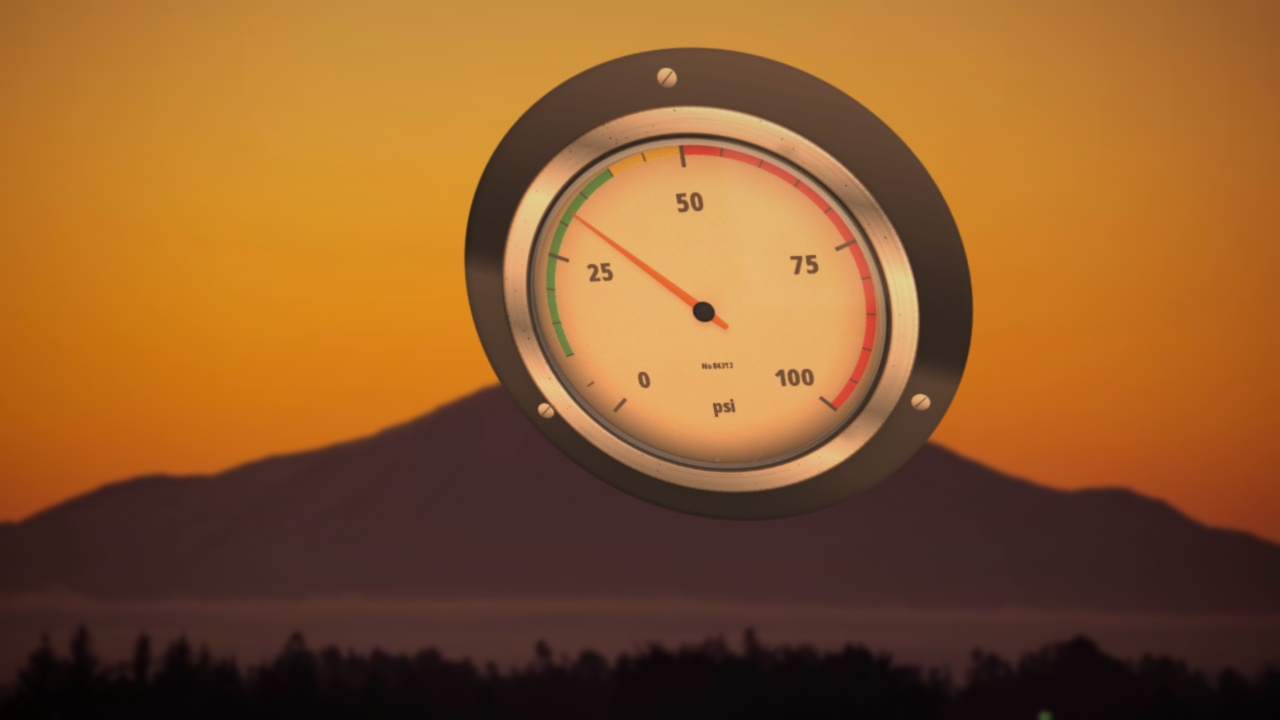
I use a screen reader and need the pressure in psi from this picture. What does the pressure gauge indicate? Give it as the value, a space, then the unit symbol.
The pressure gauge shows 32.5 psi
